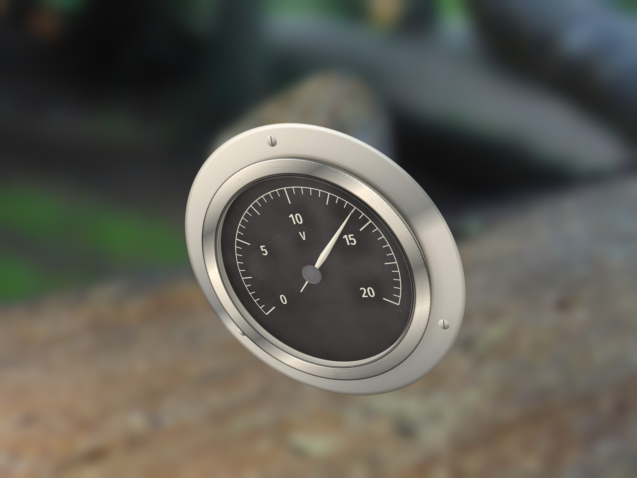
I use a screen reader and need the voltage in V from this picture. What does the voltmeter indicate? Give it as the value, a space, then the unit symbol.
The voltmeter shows 14 V
